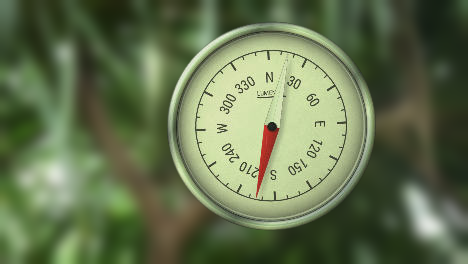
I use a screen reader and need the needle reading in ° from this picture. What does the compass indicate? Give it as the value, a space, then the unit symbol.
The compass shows 195 °
